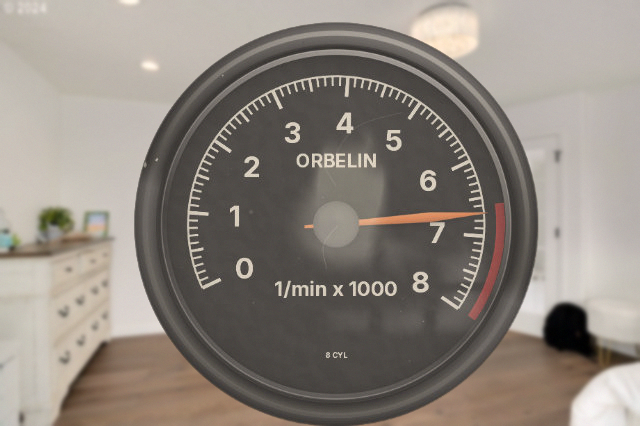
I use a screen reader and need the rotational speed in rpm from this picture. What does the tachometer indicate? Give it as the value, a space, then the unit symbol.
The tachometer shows 6700 rpm
